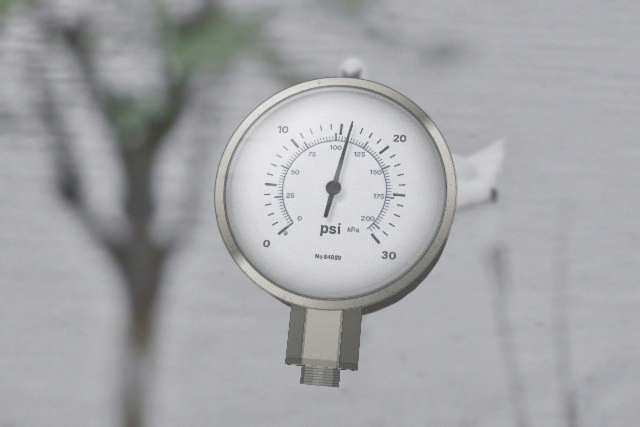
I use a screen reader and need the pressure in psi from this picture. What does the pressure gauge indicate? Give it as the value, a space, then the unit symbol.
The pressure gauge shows 16 psi
